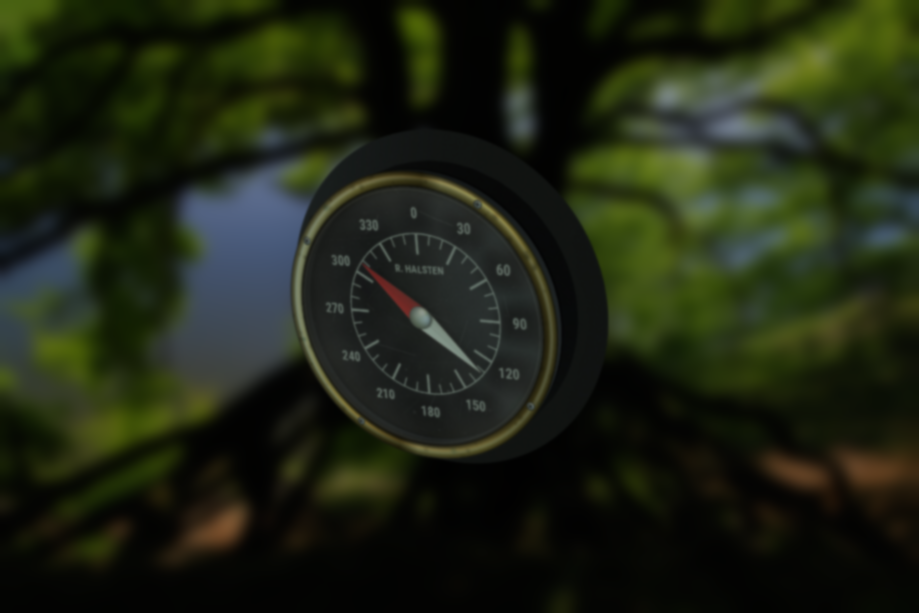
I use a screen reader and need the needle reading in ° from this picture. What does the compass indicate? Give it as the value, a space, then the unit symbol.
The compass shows 310 °
